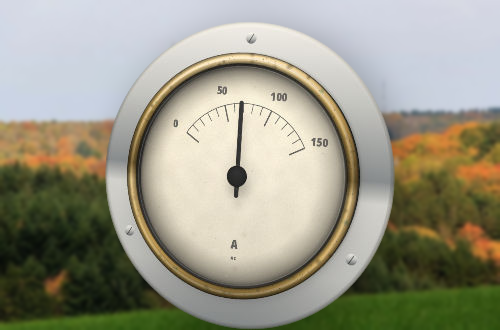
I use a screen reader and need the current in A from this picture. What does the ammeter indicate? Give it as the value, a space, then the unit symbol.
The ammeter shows 70 A
